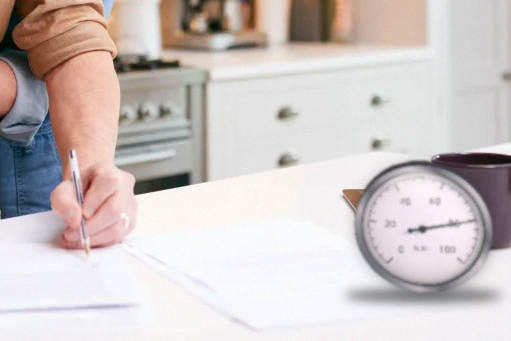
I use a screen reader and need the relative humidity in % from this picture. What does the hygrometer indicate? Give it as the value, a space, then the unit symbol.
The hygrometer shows 80 %
